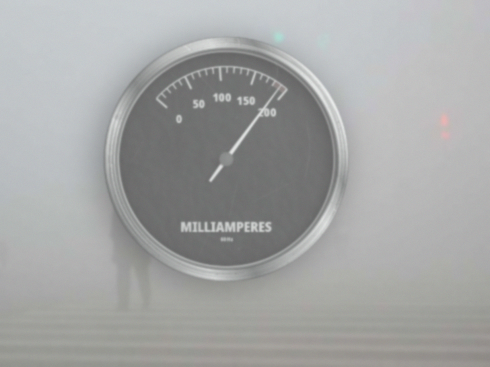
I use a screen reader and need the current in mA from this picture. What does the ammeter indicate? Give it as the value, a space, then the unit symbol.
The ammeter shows 190 mA
